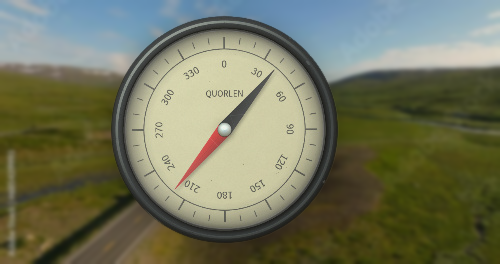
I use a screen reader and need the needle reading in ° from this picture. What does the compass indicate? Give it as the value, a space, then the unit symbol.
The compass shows 220 °
